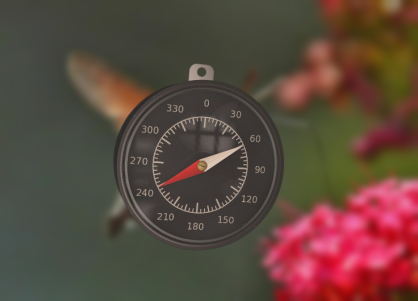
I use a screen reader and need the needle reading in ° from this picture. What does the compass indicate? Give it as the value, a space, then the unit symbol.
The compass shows 240 °
